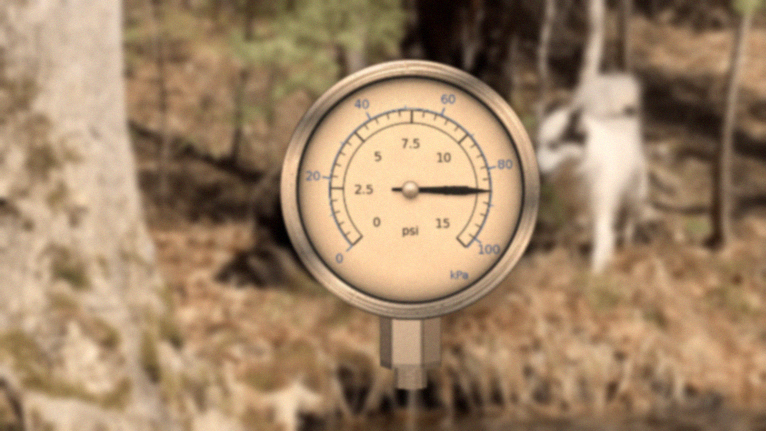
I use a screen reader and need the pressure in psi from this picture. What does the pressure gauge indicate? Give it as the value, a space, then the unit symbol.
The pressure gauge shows 12.5 psi
